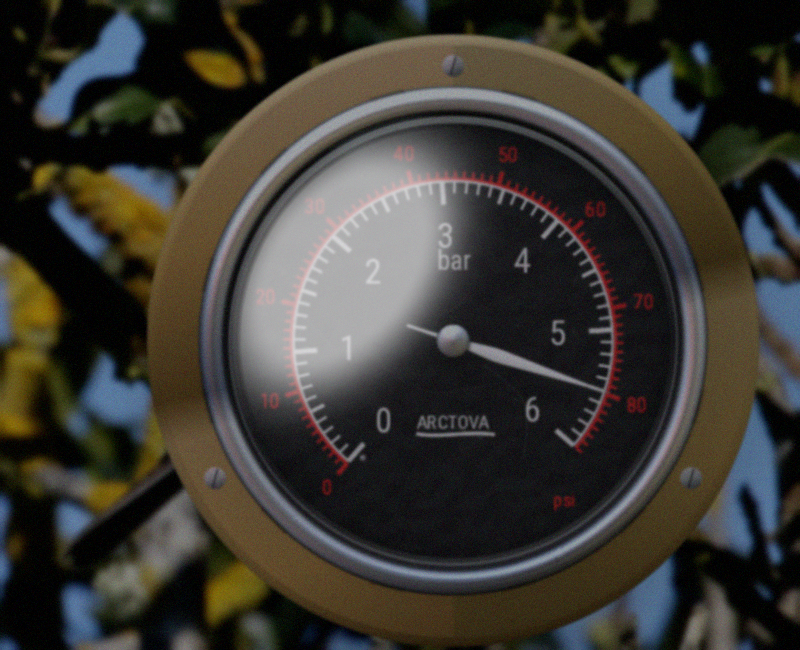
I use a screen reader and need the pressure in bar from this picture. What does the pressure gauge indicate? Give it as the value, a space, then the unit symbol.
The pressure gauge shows 5.5 bar
